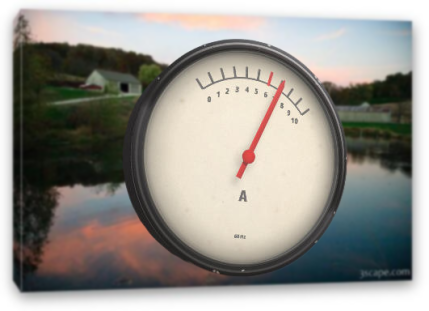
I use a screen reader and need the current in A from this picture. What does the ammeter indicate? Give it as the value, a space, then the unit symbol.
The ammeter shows 7 A
